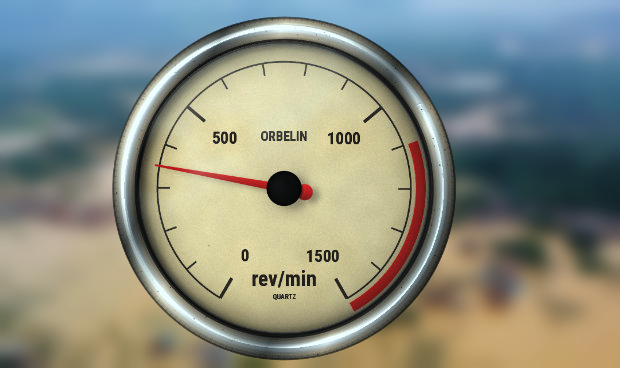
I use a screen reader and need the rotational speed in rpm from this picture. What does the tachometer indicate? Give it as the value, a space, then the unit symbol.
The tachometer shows 350 rpm
